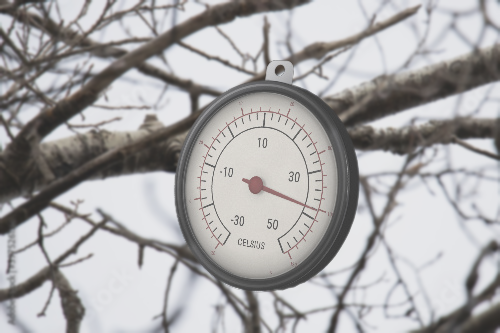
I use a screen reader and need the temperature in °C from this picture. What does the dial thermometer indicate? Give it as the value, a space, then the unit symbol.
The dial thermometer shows 38 °C
